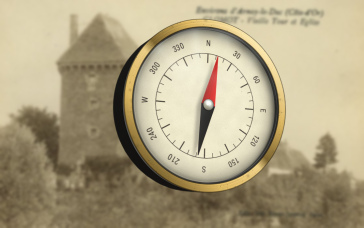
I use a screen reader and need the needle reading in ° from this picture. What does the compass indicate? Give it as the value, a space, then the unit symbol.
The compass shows 10 °
